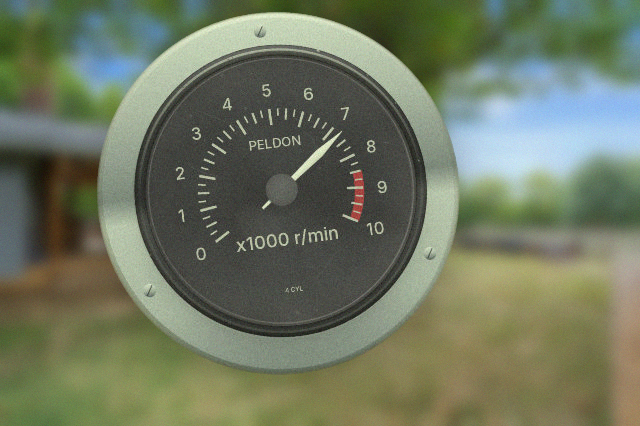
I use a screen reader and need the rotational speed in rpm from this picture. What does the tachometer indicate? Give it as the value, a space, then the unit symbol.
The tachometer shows 7250 rpm
